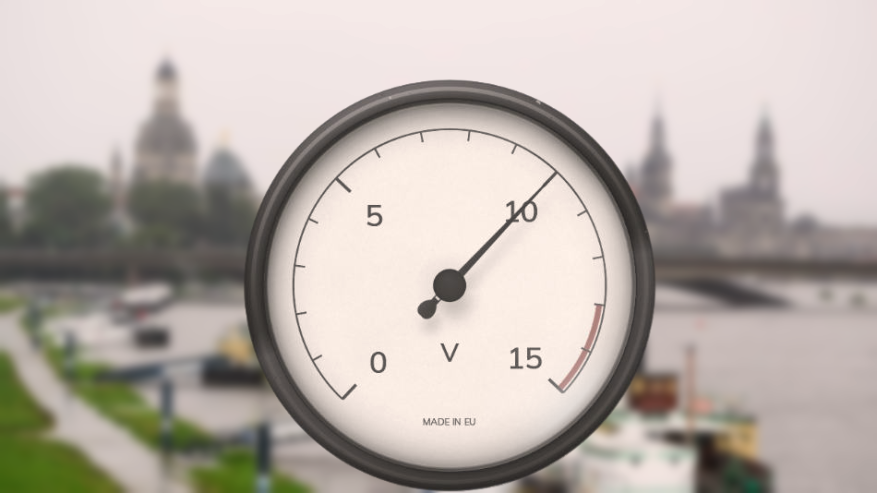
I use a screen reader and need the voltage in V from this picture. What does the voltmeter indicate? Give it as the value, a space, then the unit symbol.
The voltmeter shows 10 V
